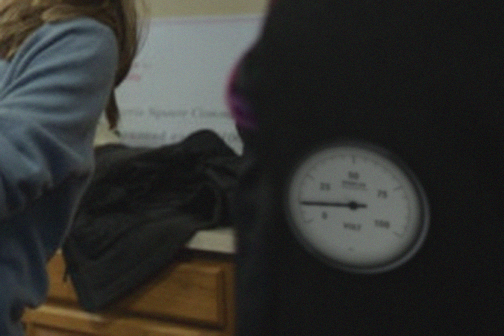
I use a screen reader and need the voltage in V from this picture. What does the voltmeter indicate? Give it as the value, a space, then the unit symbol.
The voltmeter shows 10 V
